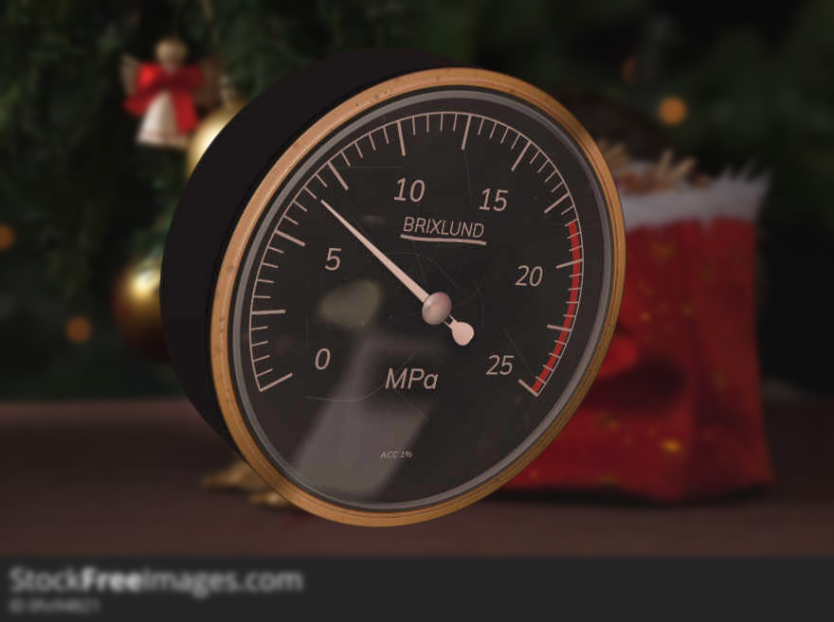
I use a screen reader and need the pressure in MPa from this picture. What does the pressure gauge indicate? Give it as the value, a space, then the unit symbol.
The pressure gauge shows 6.5 MPa
